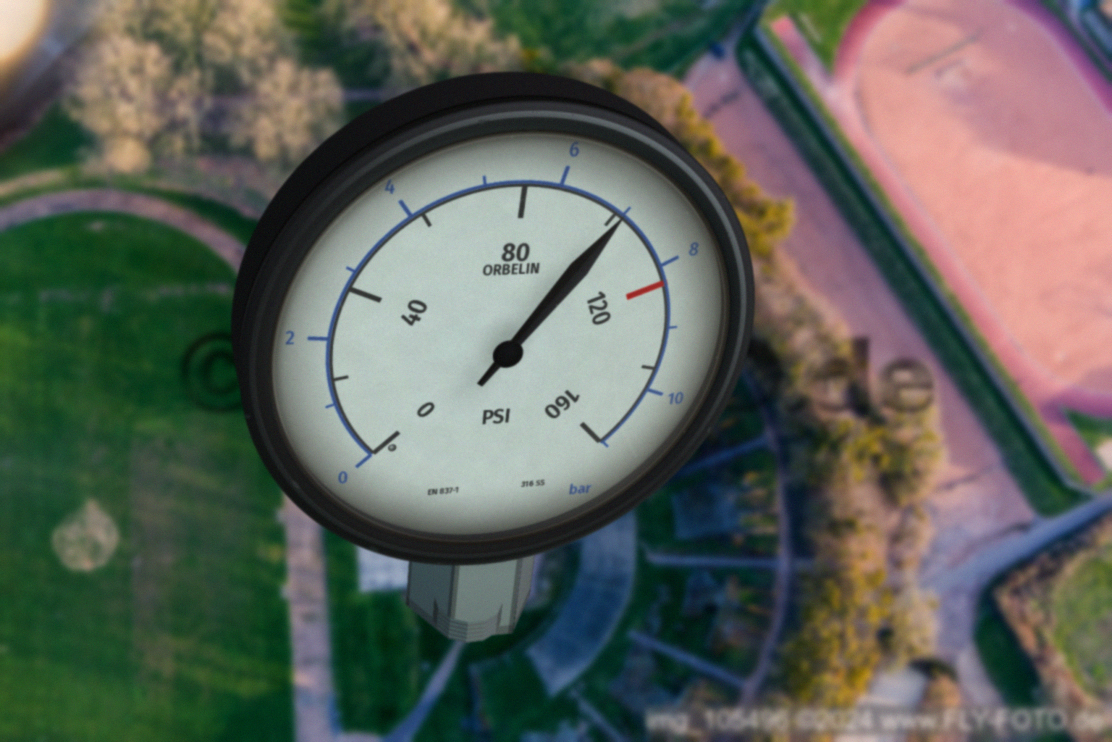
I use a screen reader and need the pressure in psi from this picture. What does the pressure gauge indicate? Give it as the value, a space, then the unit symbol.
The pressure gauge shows 100 psi
